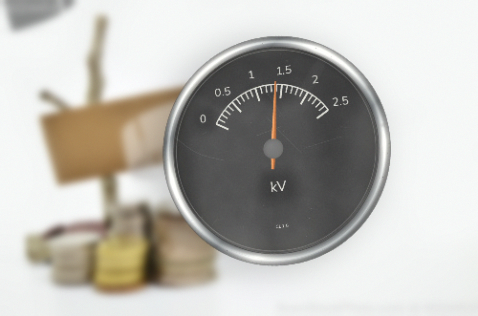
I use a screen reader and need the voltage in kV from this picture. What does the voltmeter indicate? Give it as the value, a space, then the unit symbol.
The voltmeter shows 1.4 kV
